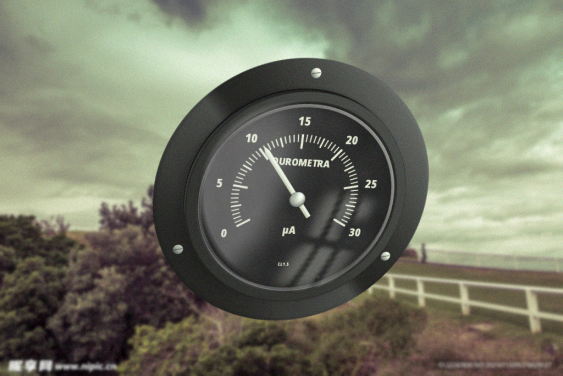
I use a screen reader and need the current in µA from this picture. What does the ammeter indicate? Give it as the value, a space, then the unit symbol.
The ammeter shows 10.5 µA
